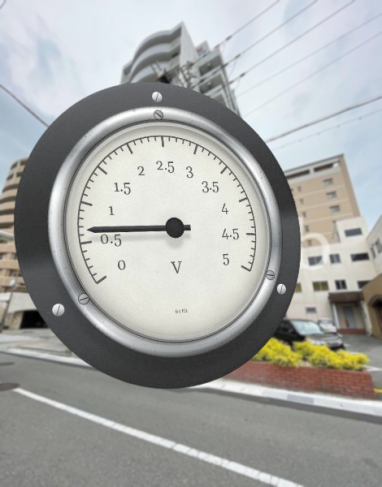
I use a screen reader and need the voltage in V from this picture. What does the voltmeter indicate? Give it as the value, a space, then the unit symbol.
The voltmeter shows 0.65 V
